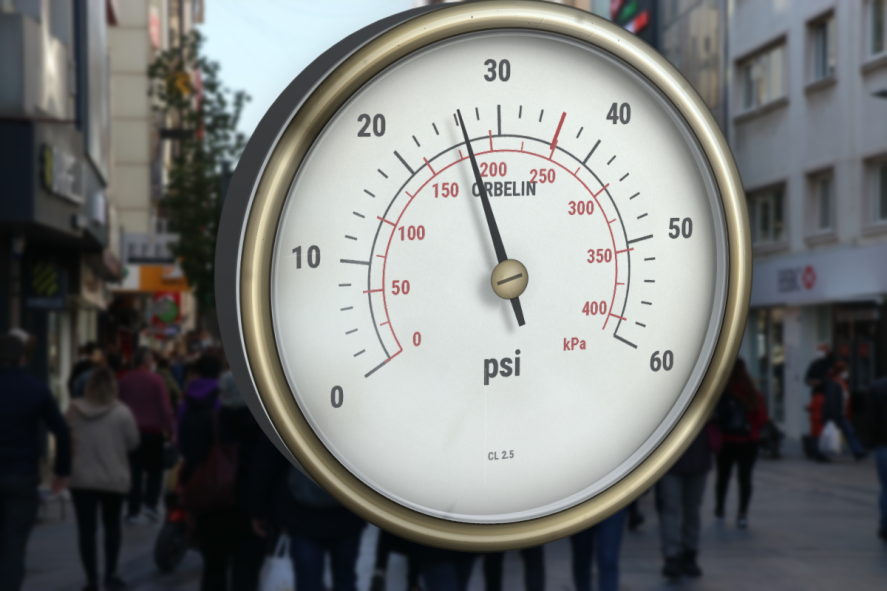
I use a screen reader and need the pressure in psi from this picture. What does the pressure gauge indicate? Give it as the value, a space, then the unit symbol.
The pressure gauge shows 26 psi
